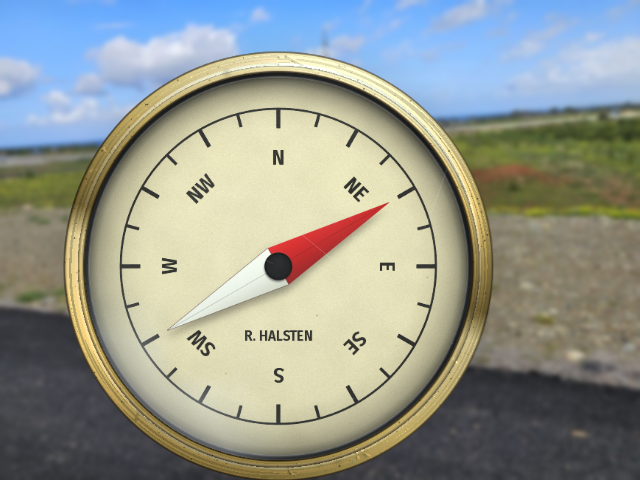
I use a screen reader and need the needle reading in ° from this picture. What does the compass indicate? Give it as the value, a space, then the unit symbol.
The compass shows 60 °
